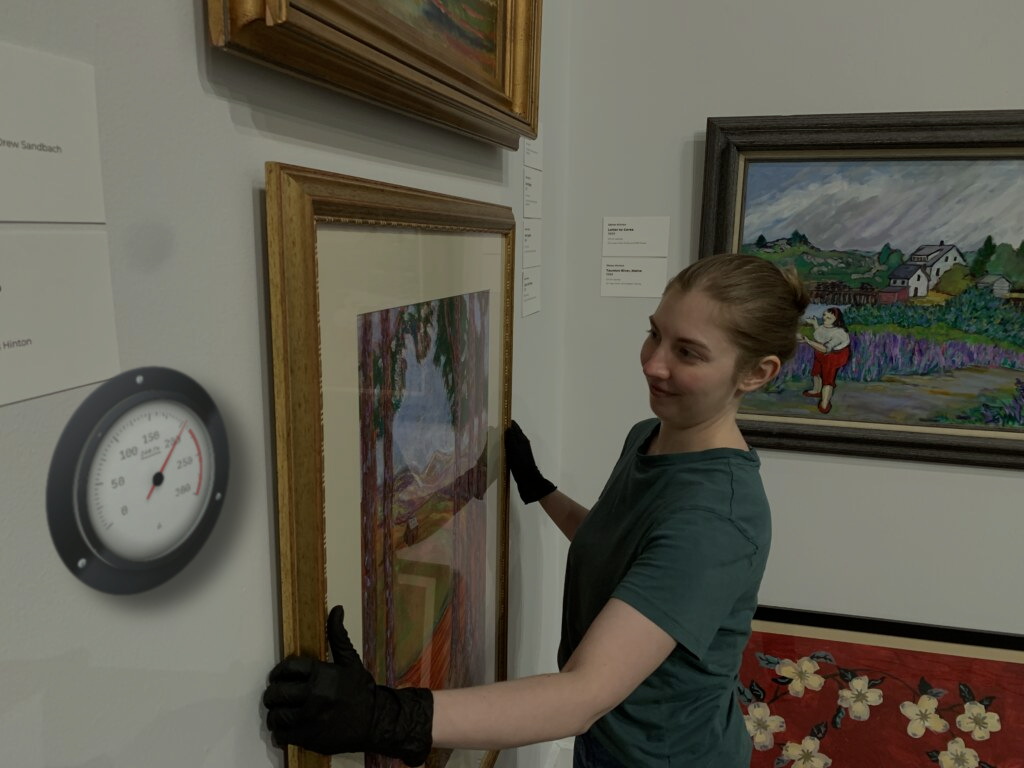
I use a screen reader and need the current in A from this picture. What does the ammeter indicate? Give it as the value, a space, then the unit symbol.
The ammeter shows 200 A
